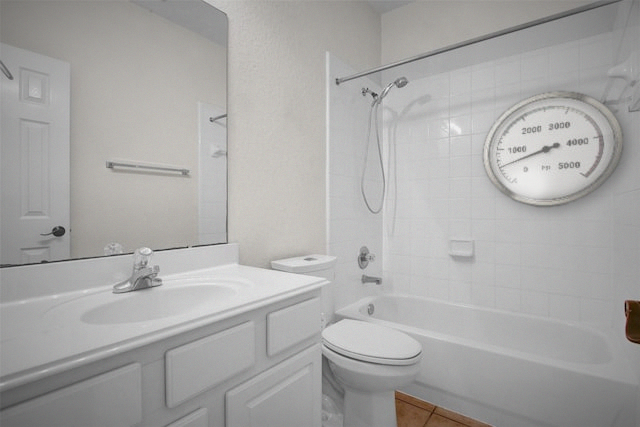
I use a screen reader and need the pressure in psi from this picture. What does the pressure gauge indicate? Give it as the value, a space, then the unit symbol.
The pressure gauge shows 500 psi
